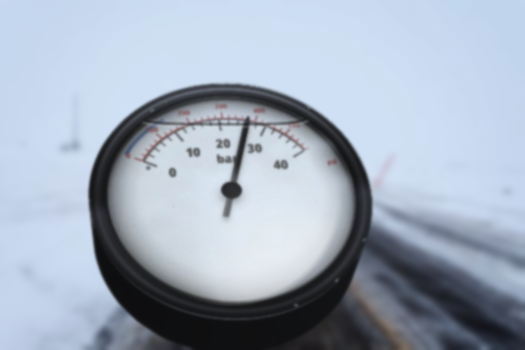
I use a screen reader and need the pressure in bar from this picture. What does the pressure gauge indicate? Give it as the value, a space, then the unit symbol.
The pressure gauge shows 26 bar
